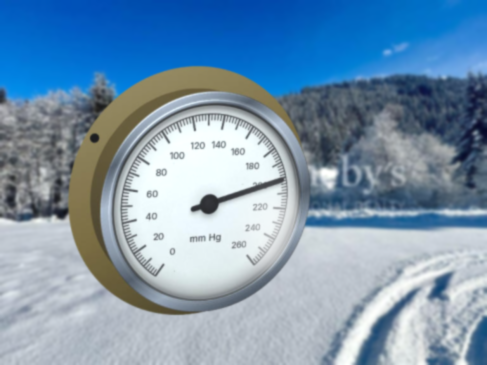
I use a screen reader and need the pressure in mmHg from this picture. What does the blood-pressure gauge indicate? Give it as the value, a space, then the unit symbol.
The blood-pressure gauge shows 200 mmHg
